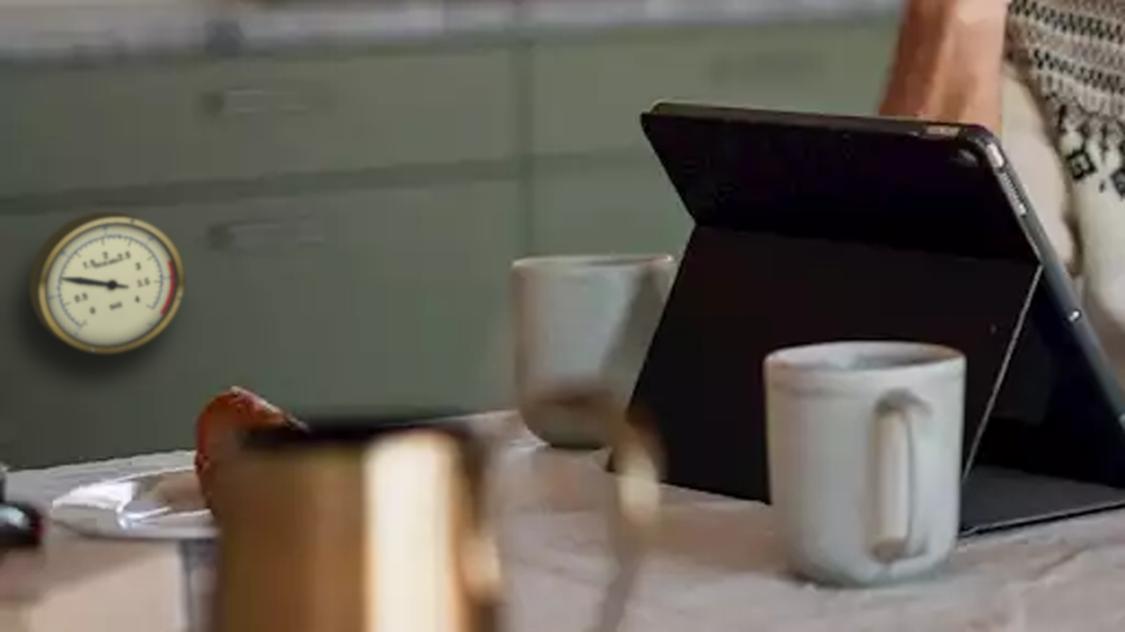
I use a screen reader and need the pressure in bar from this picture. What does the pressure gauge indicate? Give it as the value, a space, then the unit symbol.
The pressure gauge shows 1 bar
